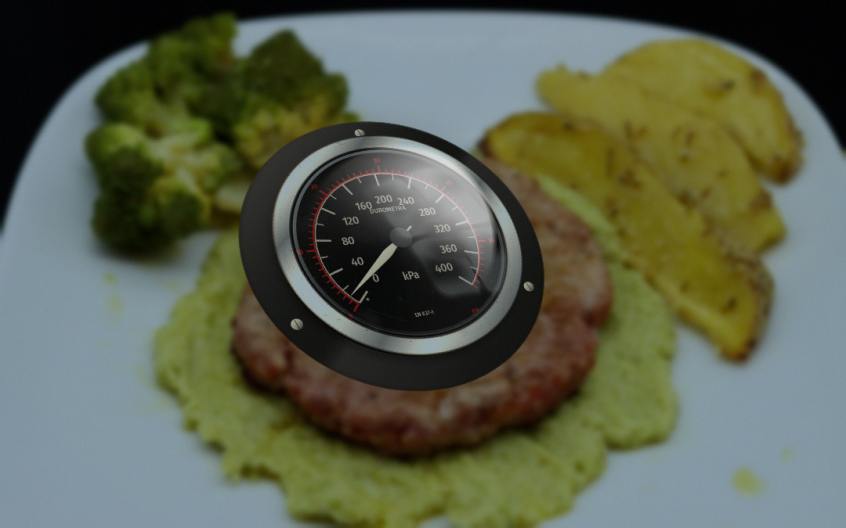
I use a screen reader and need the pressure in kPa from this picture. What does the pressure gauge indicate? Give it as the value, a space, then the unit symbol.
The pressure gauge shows 10 kPa
